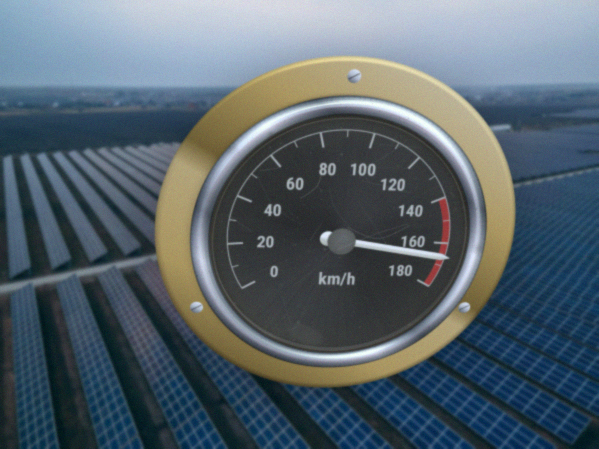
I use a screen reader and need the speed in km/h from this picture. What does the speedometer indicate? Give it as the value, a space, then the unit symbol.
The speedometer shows 165 km/h
